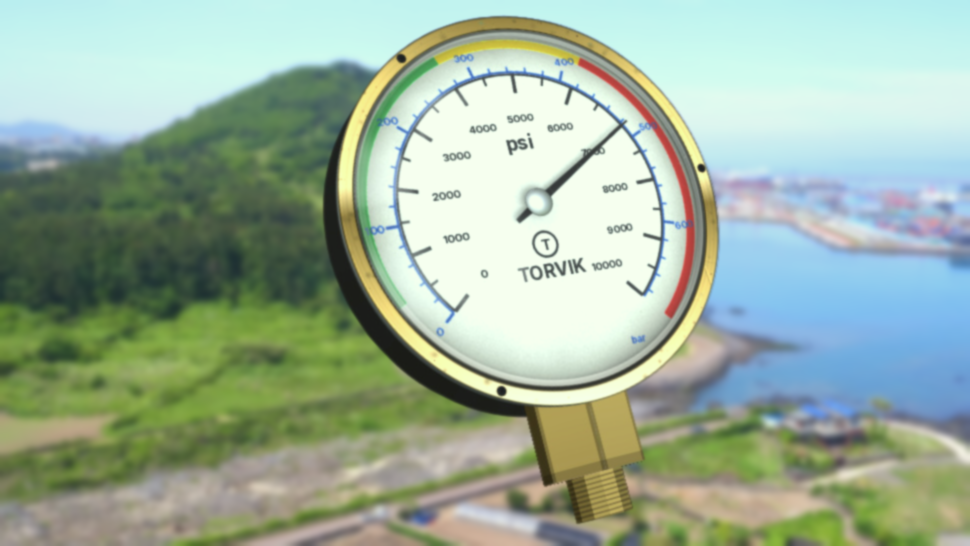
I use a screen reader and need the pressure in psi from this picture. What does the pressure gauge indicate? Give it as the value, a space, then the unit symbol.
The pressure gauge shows 7000 psi
